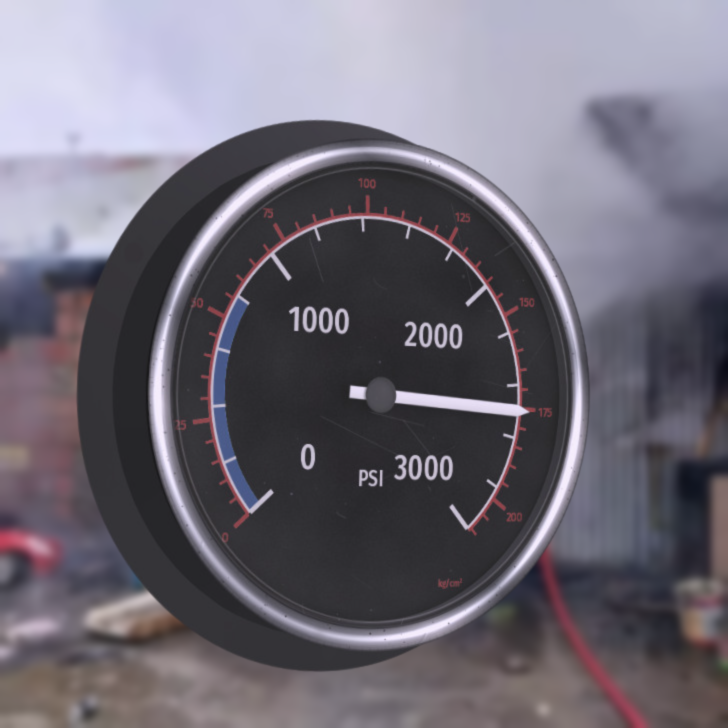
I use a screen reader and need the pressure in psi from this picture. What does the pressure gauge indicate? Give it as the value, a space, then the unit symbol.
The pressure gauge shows 2500 psi
